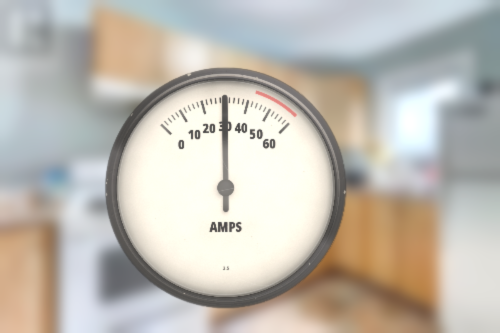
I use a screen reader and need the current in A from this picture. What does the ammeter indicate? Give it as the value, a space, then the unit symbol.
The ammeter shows 30 A
